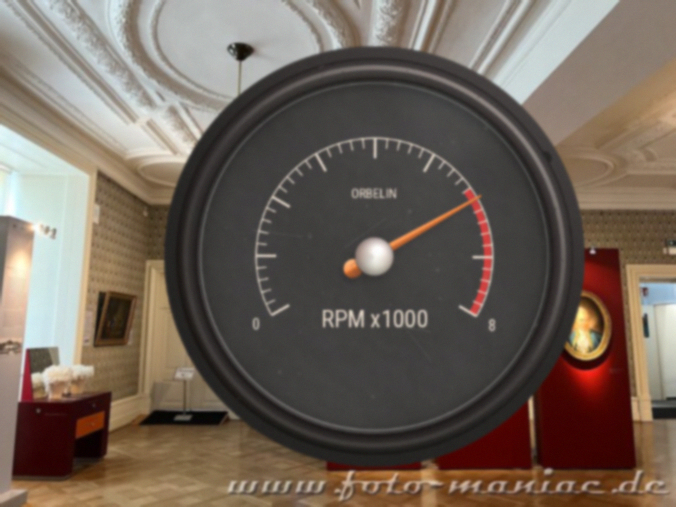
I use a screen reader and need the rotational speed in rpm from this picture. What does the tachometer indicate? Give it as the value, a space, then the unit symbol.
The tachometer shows 6000 rpm
